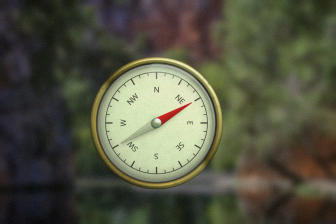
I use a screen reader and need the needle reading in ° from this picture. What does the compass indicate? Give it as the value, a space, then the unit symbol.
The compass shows 60 °
